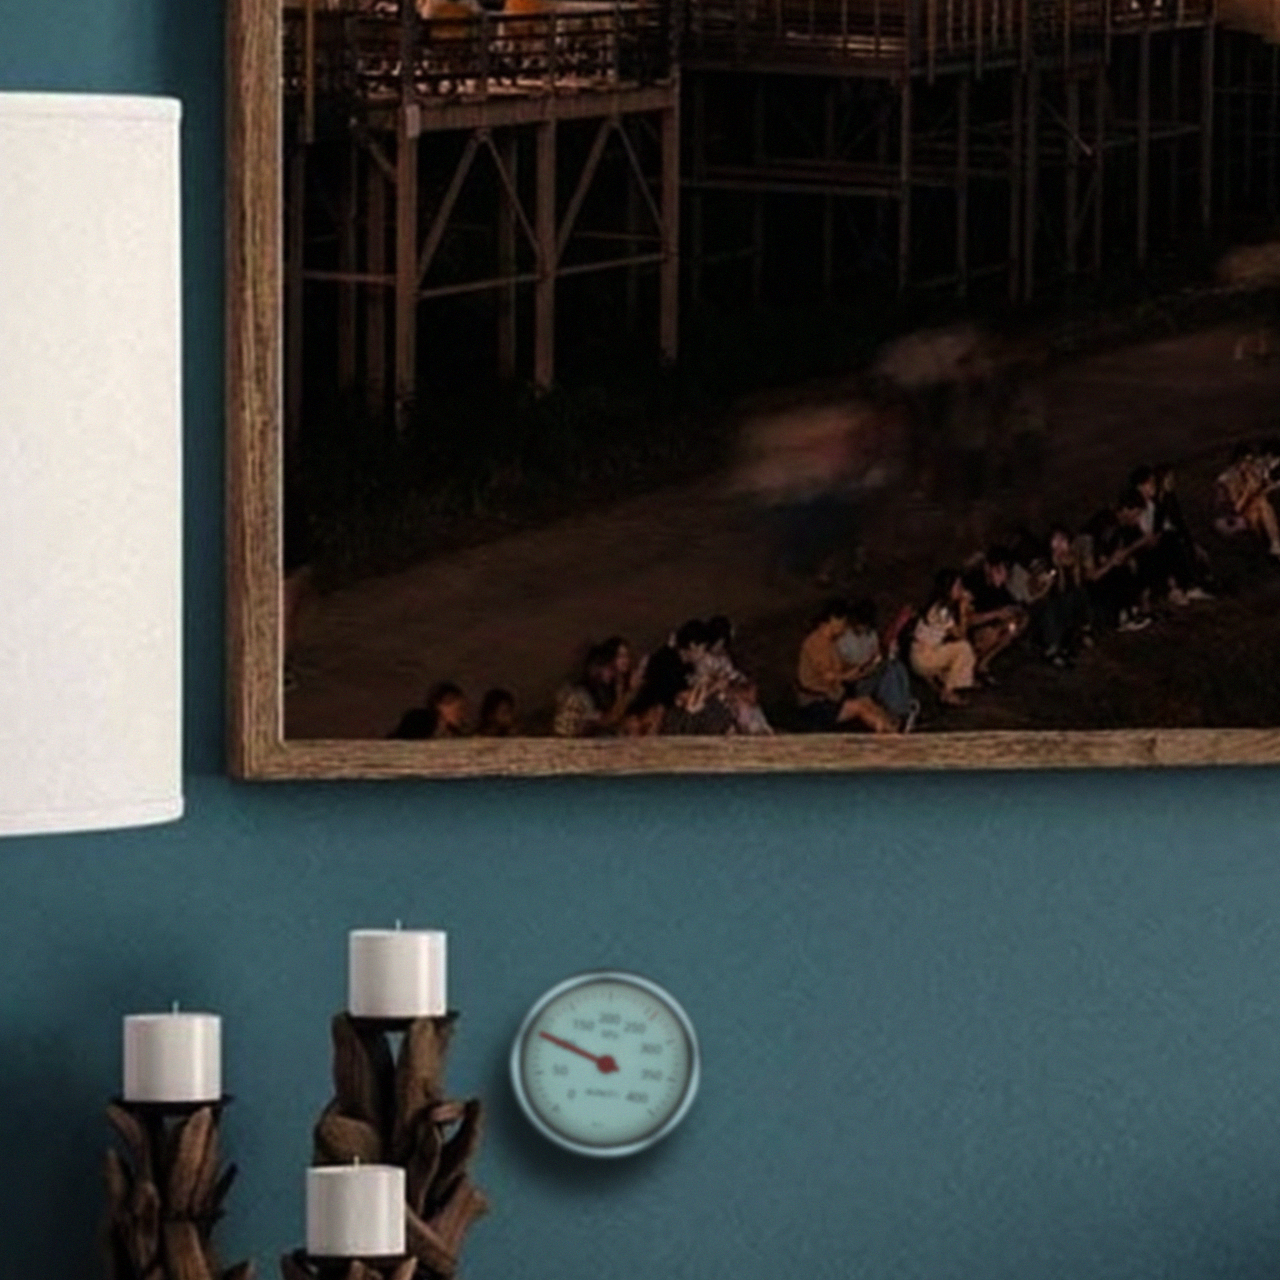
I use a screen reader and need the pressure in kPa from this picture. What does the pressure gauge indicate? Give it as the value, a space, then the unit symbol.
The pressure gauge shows 100 kPa
